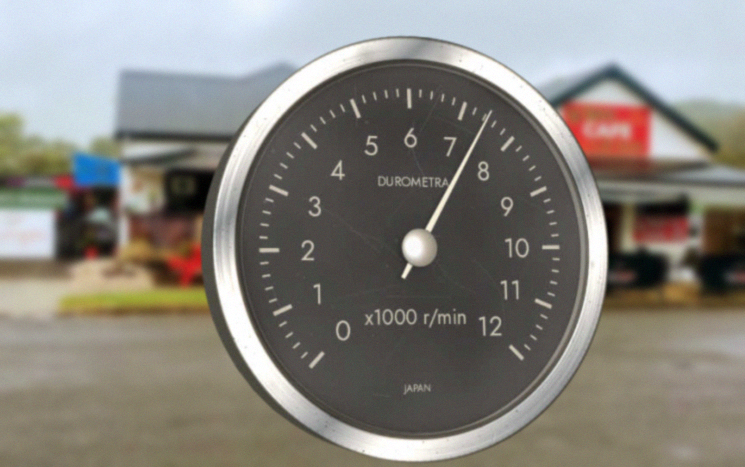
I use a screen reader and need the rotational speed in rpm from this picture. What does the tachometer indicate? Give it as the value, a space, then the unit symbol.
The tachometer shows 7400 rpm
